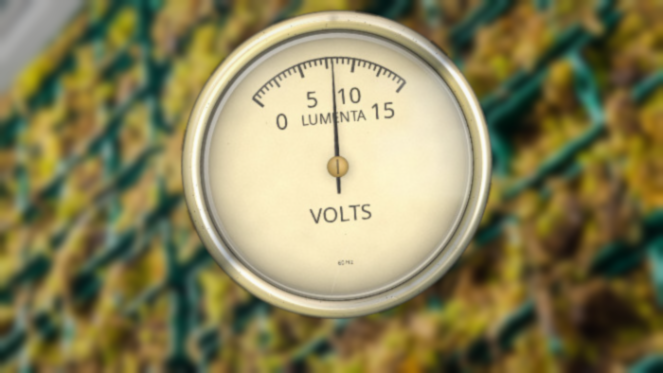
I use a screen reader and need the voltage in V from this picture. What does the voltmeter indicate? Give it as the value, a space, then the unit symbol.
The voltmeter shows 8 V
